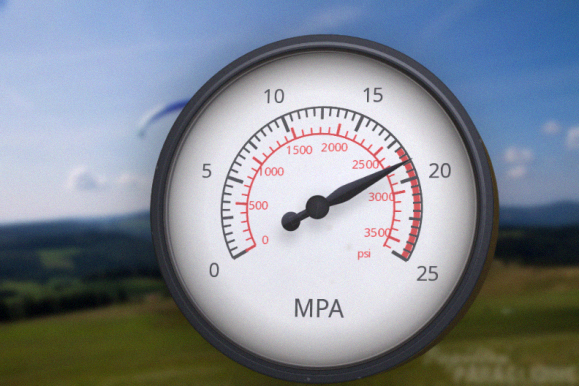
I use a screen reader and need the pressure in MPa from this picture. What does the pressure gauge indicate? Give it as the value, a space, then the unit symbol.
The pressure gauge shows 19 MPa
